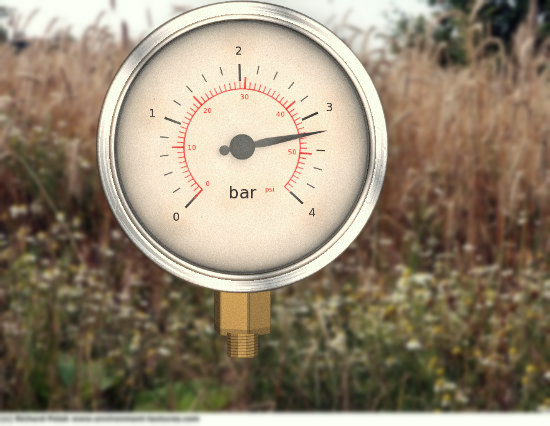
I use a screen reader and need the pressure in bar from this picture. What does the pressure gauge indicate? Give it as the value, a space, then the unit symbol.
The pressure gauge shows 3.2 bar
